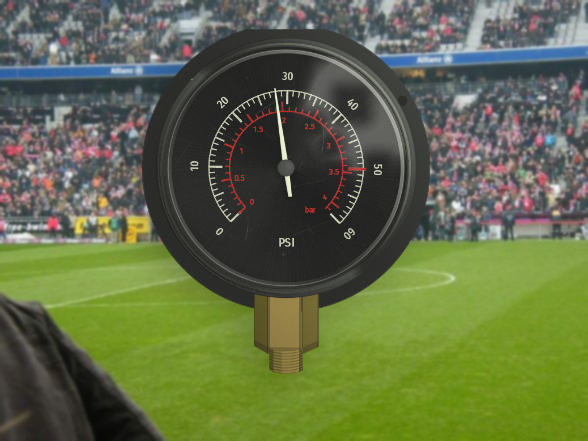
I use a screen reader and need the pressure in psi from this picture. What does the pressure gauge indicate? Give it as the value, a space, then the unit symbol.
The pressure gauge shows 28 psi
